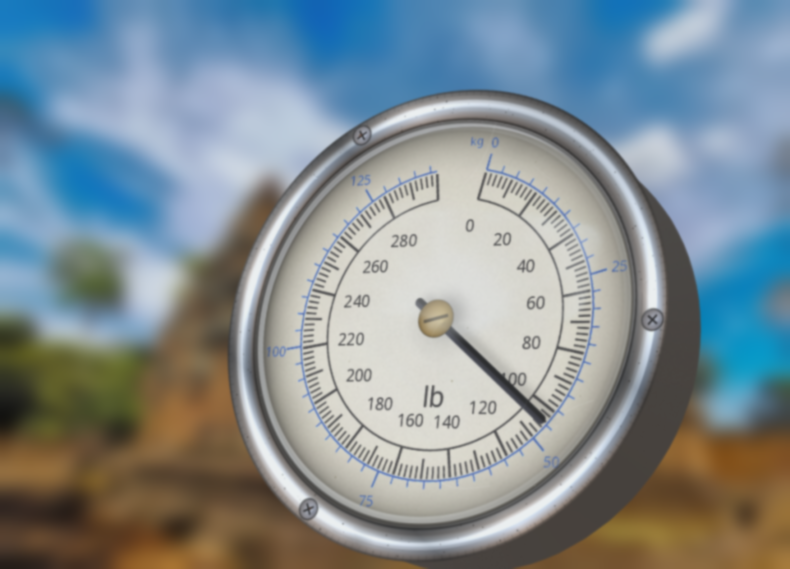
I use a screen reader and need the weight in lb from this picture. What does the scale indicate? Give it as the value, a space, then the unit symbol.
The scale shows 104 lb
